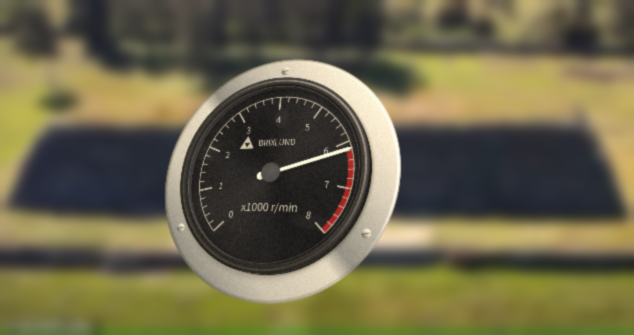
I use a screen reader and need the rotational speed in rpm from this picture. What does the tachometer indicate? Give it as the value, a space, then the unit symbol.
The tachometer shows 6200 rpm
